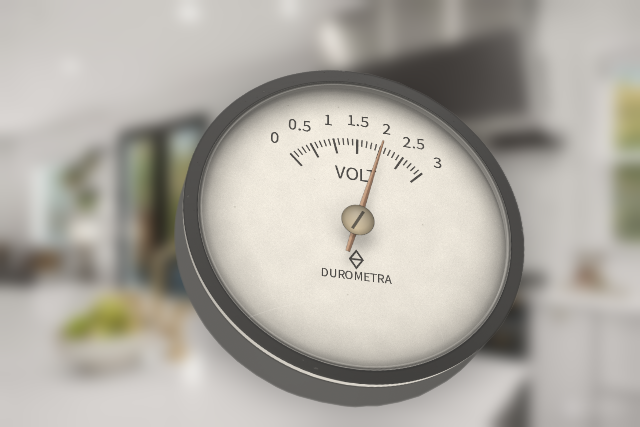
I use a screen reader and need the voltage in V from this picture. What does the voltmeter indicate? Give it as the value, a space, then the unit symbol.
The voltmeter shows 2 V
